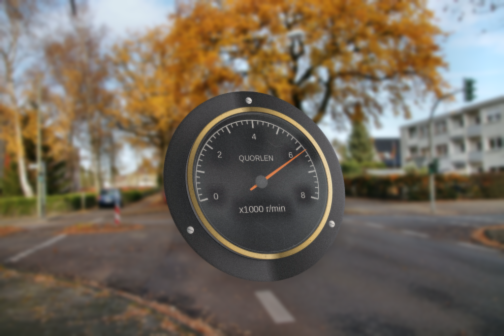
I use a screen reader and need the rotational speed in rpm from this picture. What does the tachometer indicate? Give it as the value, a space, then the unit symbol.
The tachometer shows 6200 rpm
